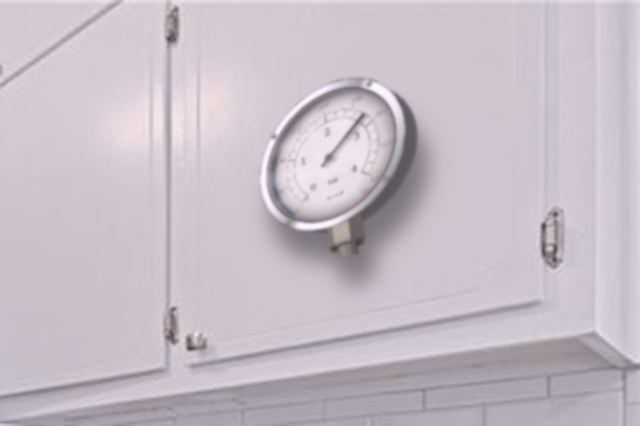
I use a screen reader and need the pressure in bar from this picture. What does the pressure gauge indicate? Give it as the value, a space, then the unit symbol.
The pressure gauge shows 2.8 bar
